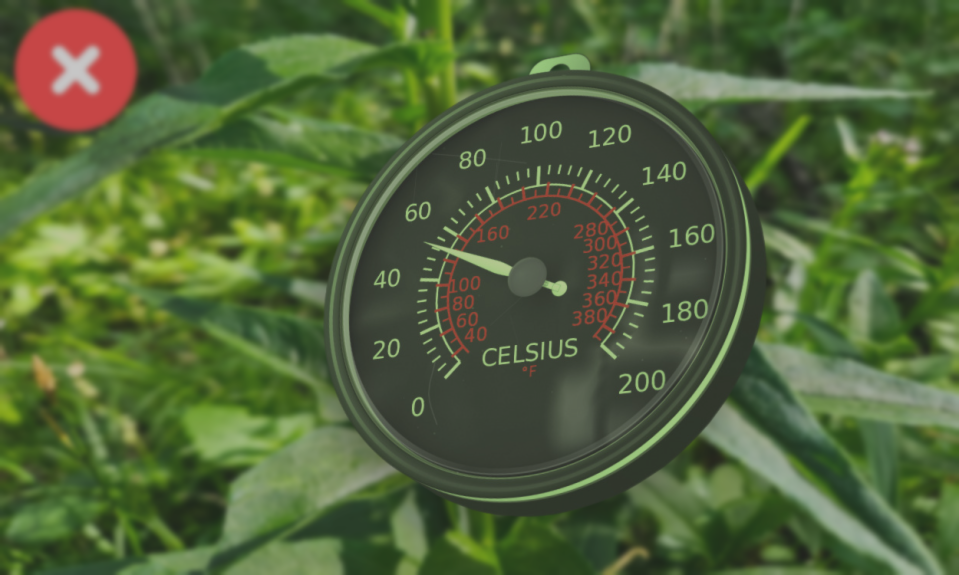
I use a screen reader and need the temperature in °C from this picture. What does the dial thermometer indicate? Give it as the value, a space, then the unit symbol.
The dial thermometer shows 52 °C
